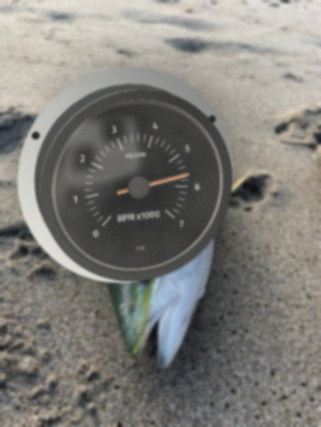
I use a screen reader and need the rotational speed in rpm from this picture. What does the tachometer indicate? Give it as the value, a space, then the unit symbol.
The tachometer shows 5600 rpm
